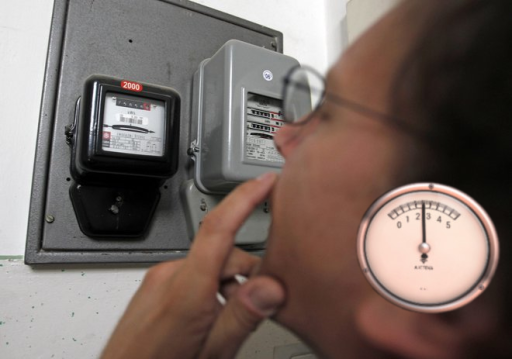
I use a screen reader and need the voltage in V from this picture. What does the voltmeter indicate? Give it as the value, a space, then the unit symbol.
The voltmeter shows 2.5 V
